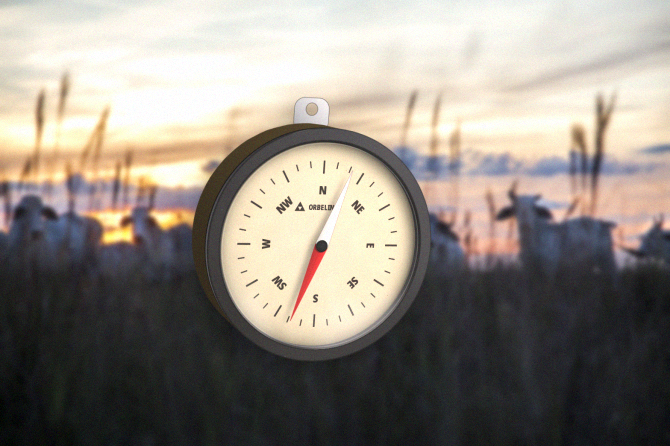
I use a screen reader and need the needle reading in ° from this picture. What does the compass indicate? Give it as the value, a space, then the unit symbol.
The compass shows 200 °
